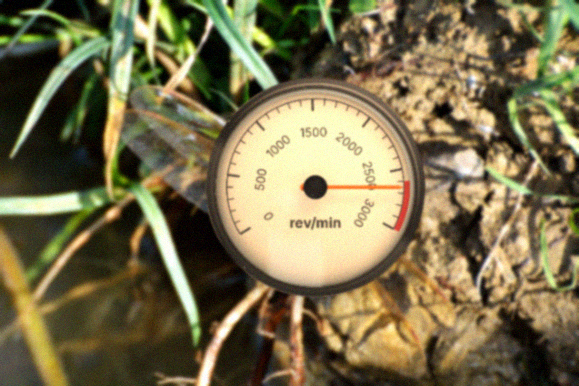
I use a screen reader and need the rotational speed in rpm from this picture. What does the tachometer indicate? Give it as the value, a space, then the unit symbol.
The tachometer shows 2650 rpm
